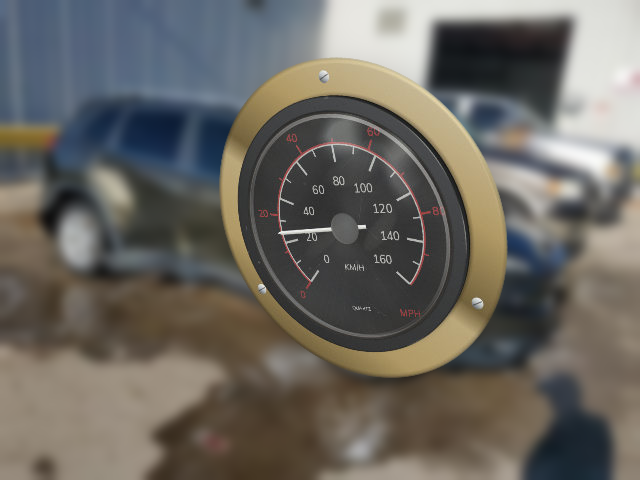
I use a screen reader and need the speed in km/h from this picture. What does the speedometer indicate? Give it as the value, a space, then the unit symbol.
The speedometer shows 25 km/h
